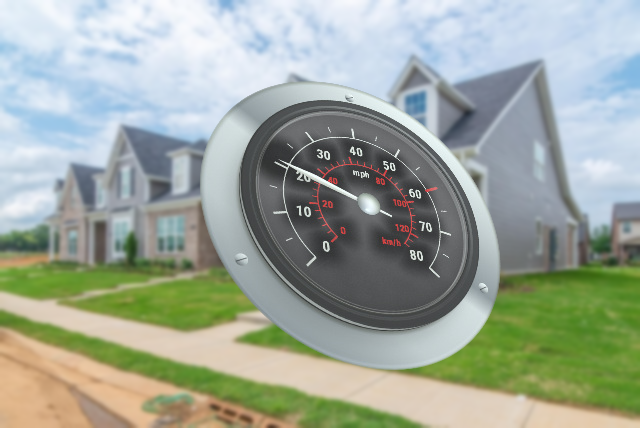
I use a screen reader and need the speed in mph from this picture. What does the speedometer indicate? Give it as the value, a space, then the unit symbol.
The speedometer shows 20 mph
